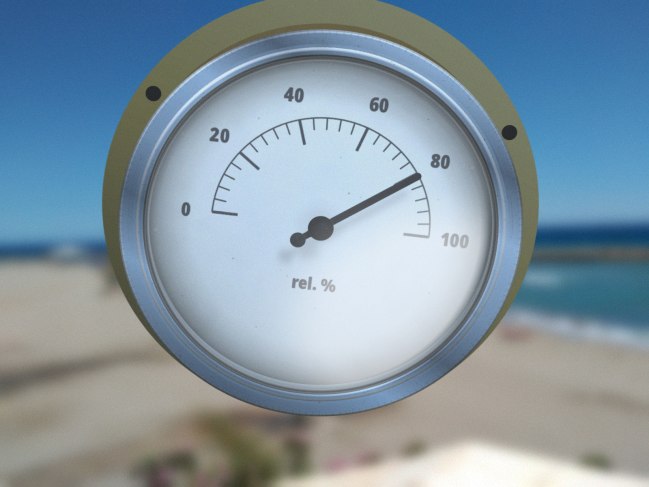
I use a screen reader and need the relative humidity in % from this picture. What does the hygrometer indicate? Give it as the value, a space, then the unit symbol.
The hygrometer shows 80 %
